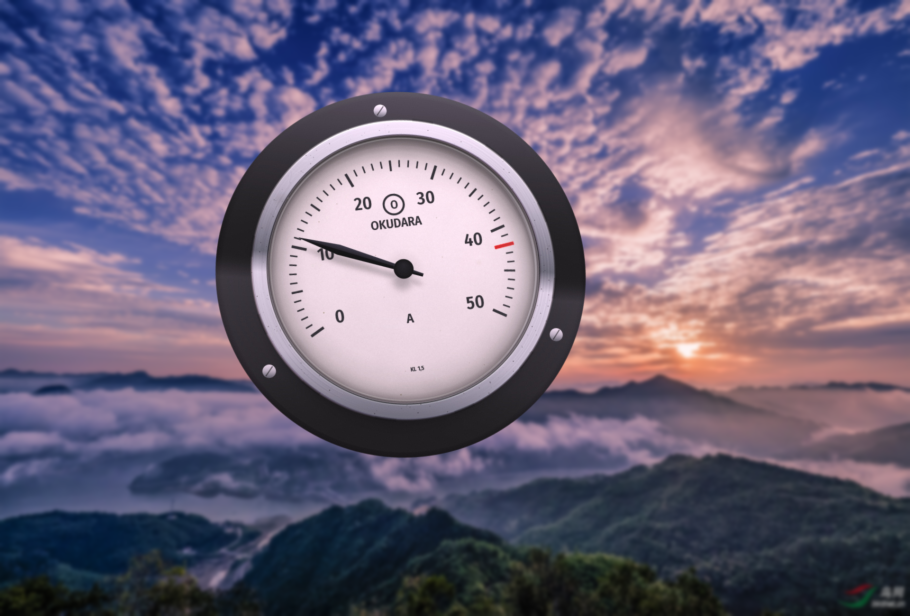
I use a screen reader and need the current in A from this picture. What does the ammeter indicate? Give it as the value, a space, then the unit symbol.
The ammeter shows 11 A
